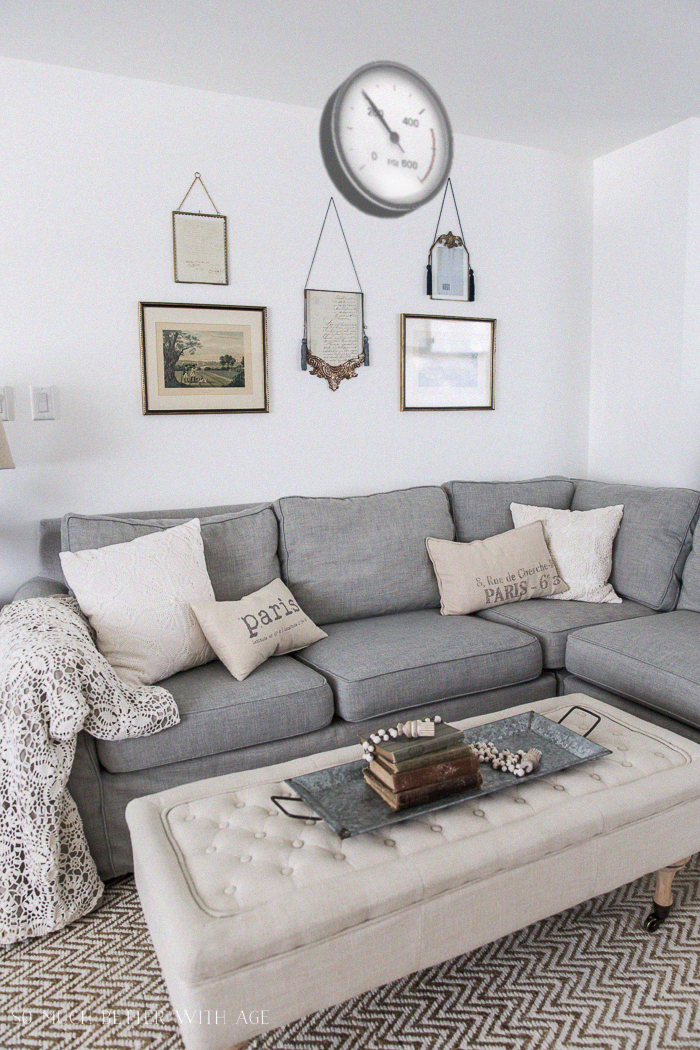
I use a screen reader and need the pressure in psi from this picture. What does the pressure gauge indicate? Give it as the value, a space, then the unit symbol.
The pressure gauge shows 200 psi
